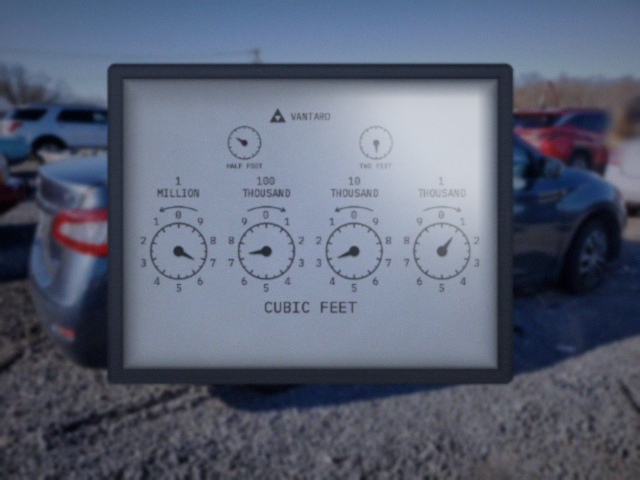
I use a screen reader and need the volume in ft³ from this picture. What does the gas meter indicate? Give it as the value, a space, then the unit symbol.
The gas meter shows 673100 ft³
